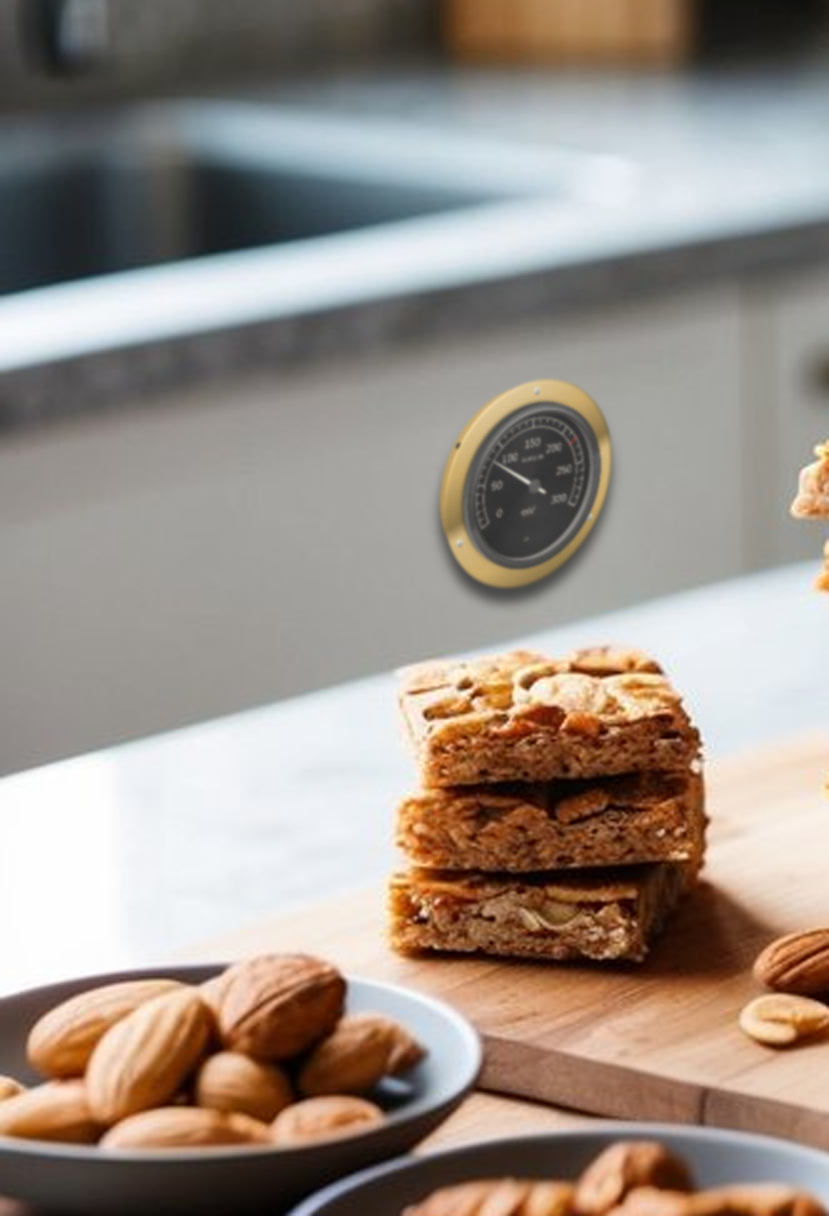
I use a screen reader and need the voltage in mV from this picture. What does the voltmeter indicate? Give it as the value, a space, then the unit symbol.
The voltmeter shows 80 mV
